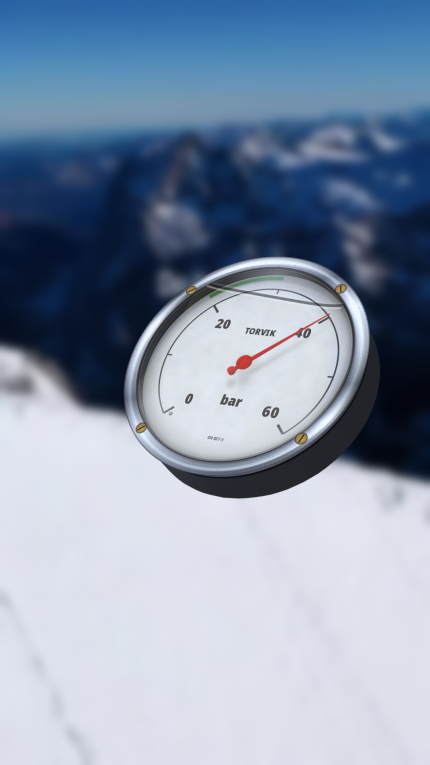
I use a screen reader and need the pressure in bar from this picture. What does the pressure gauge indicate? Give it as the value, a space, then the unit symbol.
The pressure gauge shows 40 bar
